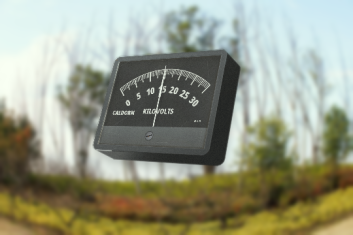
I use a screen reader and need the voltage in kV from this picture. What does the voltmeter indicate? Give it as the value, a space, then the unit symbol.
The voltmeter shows 15 kV
